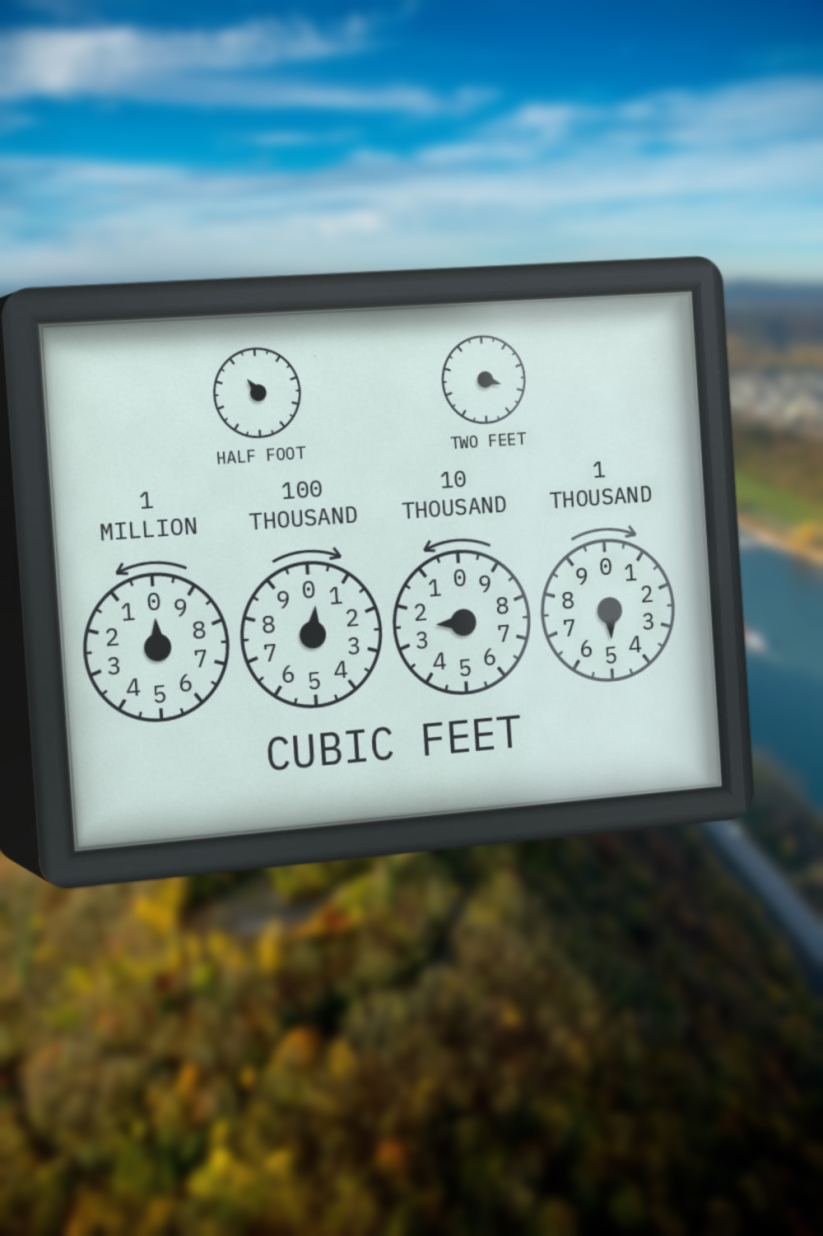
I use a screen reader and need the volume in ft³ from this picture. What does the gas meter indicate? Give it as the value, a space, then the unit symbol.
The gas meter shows 2500 ft³
